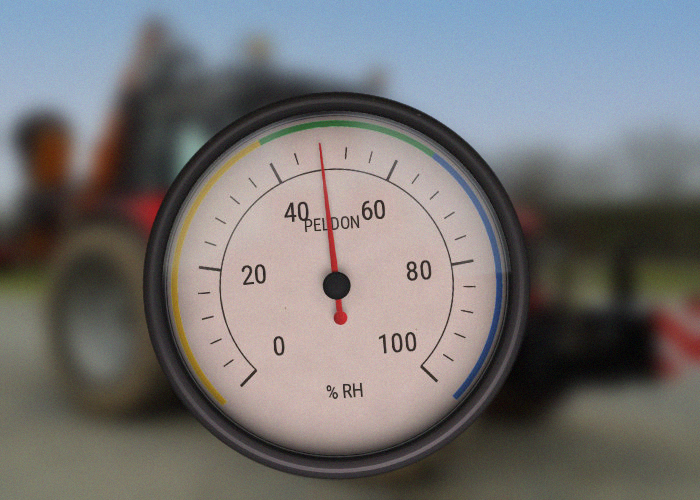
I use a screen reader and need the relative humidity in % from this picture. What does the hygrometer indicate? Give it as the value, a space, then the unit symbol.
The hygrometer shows 48 %
